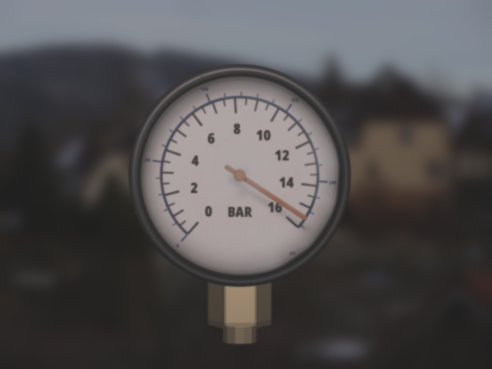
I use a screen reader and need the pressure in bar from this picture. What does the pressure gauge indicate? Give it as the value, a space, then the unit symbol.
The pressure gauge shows 15.5 bar
